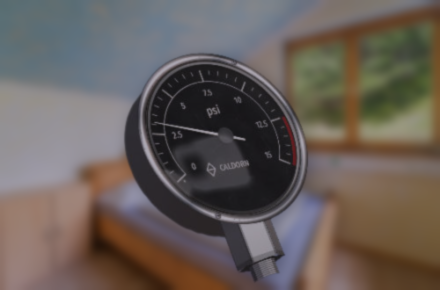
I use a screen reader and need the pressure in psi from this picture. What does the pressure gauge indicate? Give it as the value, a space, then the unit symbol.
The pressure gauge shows 3 psi
